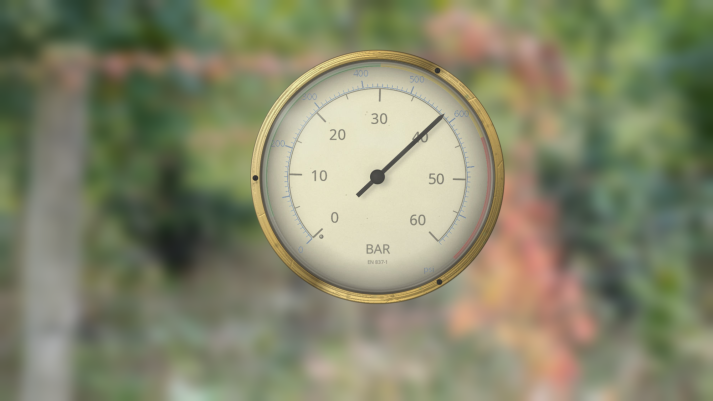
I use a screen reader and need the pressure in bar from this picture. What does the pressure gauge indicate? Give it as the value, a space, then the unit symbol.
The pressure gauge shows 40 bar
